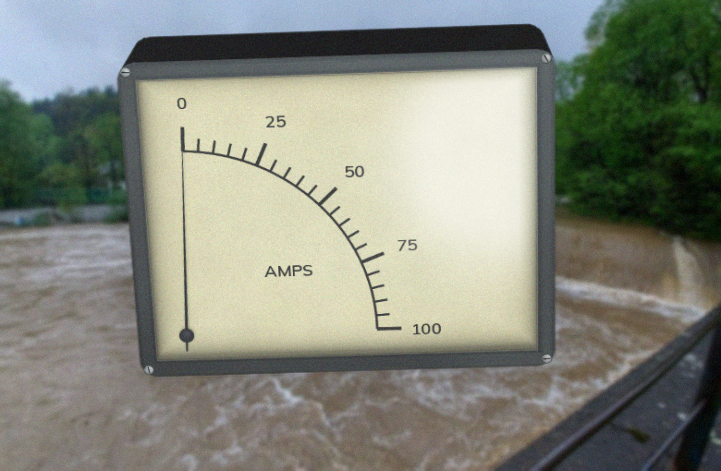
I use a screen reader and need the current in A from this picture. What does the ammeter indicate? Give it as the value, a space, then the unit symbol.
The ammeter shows 0 A
